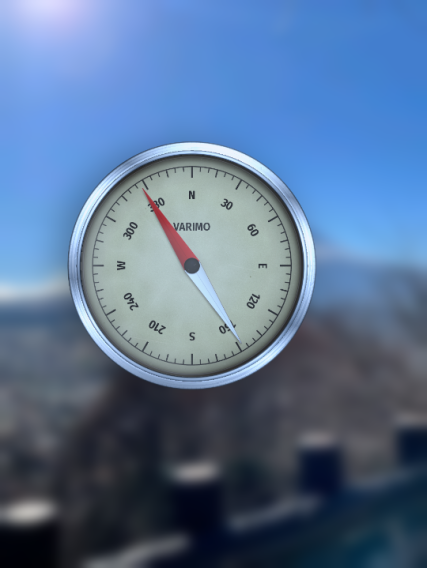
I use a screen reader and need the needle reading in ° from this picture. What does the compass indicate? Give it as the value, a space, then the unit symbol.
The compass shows 327.5 °
